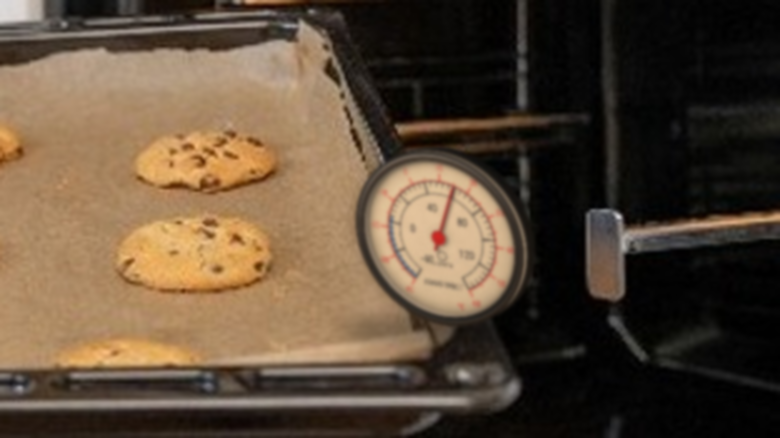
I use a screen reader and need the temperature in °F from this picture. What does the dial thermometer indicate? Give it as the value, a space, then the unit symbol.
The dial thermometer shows 60 °F
